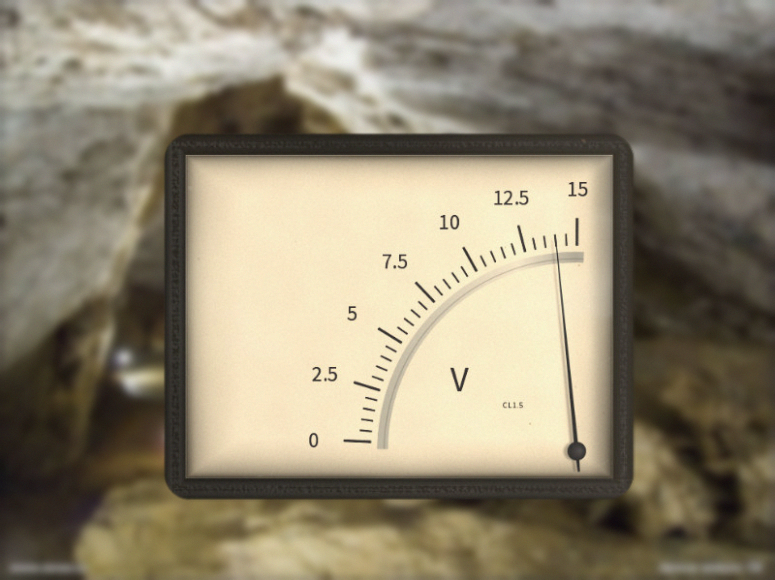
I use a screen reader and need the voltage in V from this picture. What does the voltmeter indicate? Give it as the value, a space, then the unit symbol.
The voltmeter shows 14 V
